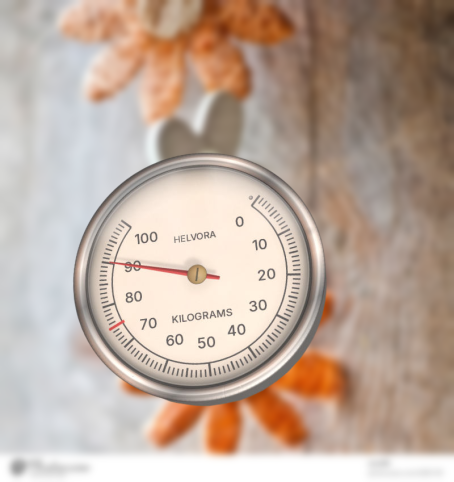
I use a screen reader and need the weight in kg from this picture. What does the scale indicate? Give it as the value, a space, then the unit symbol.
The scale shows 90 kg
